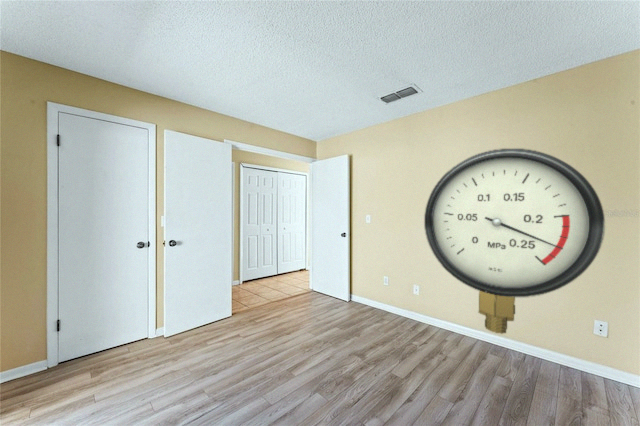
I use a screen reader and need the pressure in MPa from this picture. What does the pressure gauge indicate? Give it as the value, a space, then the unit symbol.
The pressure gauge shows 0.23 MPa
